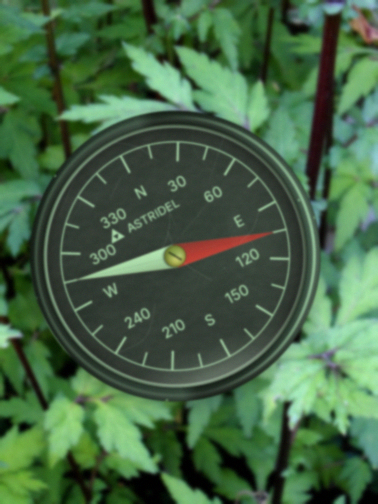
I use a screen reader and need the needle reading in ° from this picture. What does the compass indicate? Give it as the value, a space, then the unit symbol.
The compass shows 105 °
